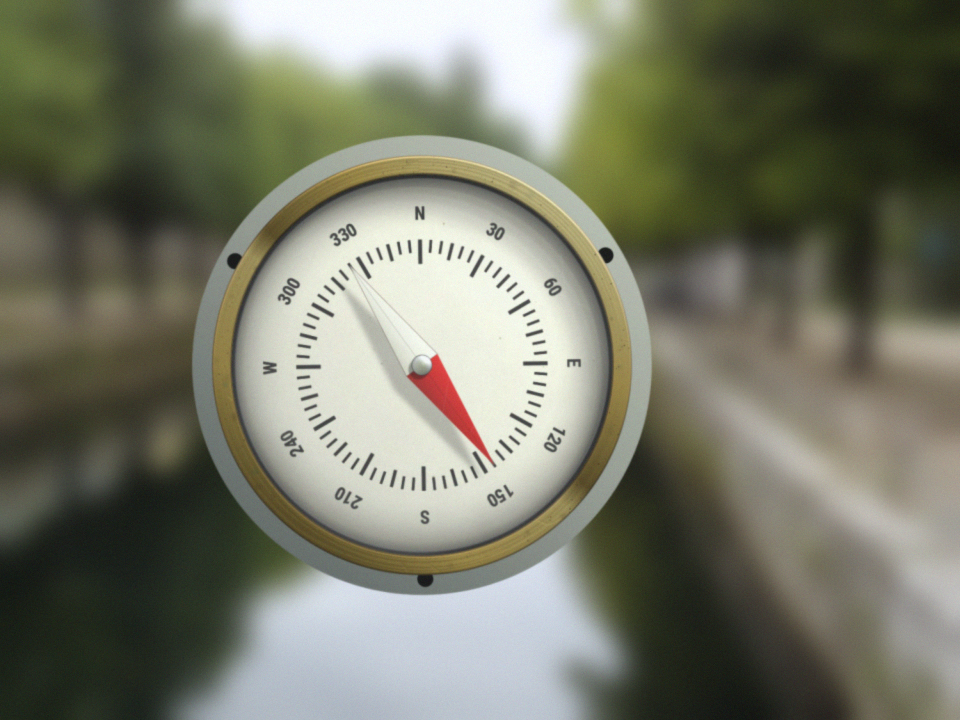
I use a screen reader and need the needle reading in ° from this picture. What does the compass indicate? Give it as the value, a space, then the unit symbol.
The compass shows 145 °
